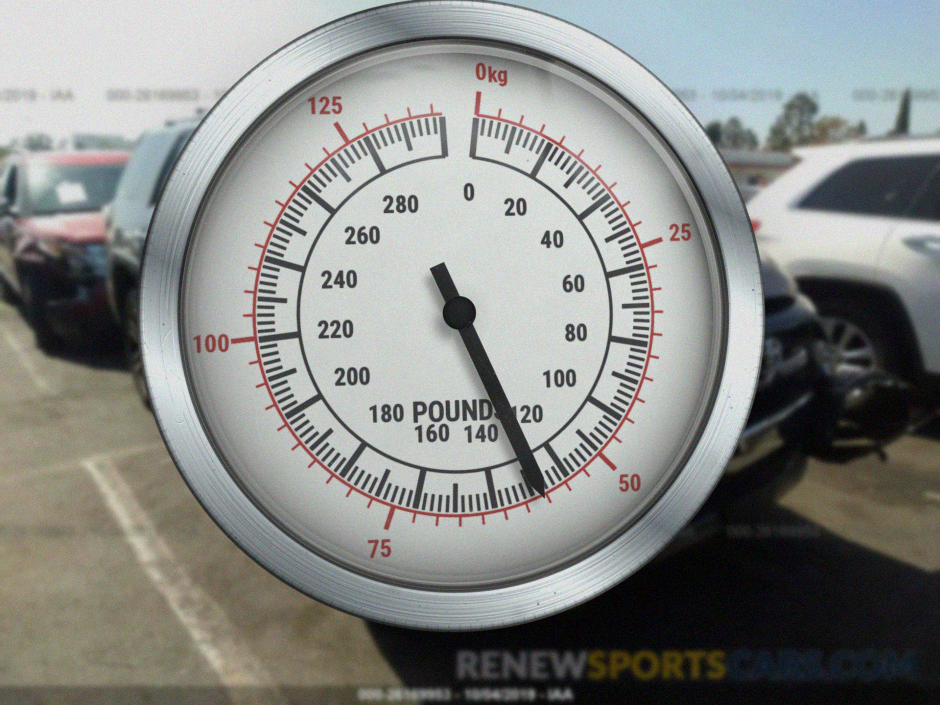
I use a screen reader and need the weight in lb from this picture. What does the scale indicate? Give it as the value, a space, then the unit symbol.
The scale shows 128 lb
